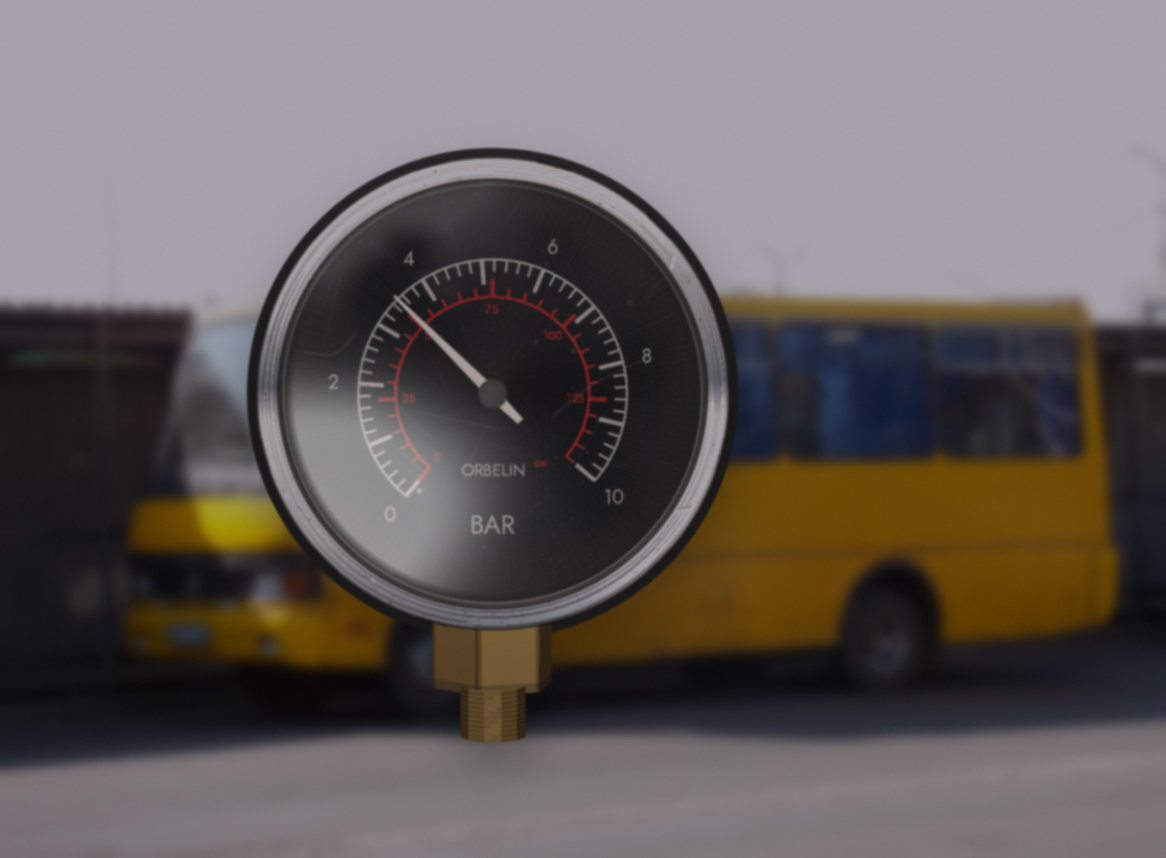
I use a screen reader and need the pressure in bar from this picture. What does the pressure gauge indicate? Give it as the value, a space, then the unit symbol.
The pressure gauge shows 3.5 bar
